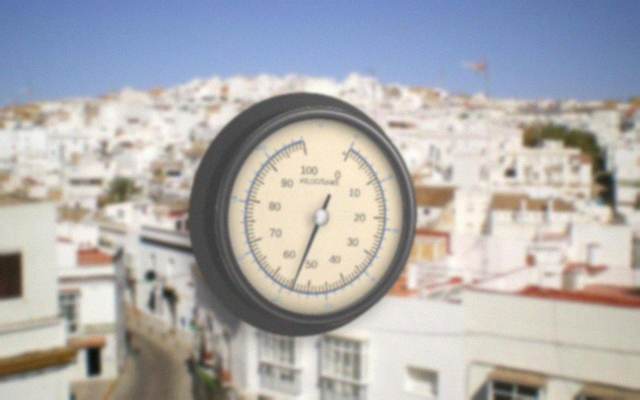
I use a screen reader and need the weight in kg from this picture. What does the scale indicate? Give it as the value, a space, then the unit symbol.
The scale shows 55 kg
